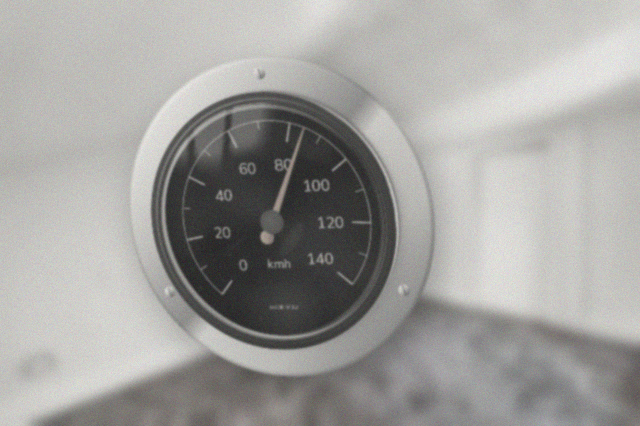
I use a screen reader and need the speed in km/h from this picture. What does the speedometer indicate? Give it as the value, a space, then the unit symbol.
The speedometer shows 85 km/h
